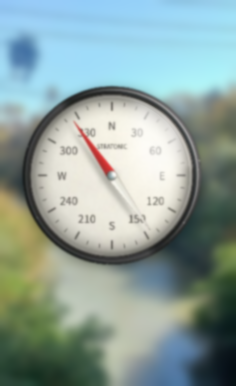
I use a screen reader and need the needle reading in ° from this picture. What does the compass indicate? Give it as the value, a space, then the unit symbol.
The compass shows 325 °
